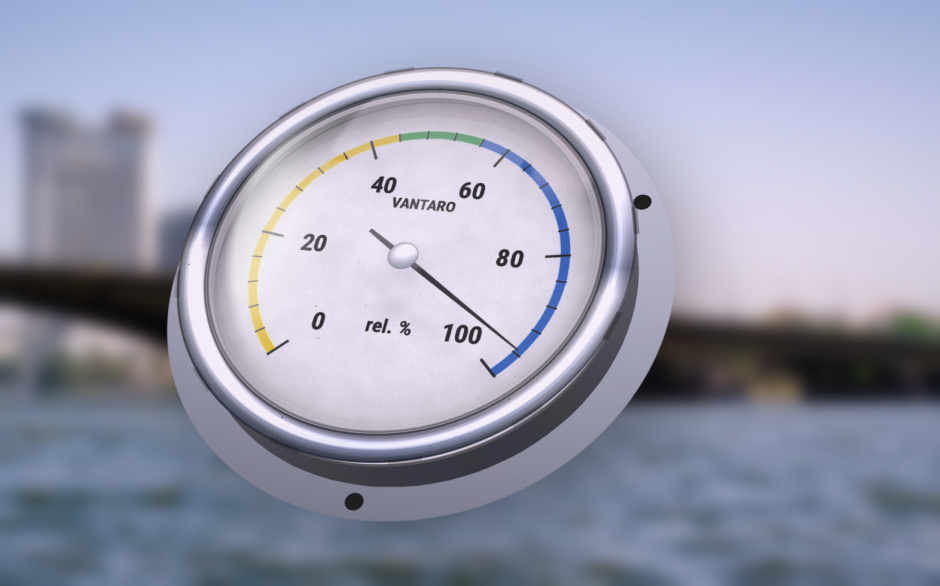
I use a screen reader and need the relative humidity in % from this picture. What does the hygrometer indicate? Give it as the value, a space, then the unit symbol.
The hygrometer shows 96 %
